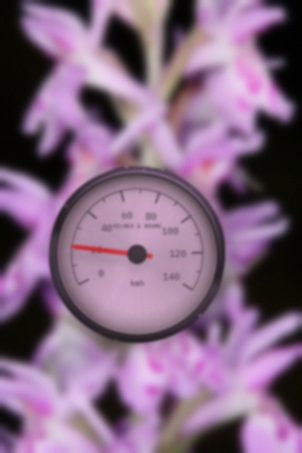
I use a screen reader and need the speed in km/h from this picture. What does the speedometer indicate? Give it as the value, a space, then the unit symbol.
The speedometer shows 20 km/h
